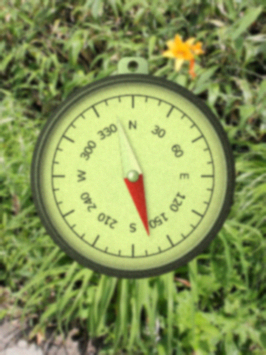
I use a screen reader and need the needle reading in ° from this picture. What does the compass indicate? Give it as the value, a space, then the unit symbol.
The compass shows 165 °
